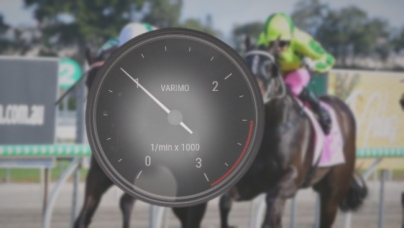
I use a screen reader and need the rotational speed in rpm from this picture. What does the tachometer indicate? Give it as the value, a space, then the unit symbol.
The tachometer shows 1000 rpm
